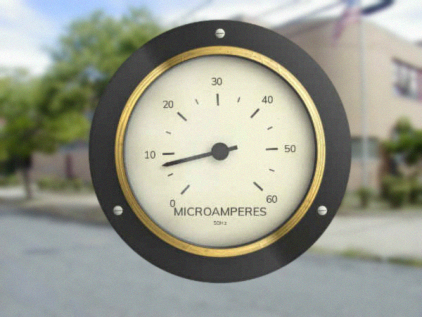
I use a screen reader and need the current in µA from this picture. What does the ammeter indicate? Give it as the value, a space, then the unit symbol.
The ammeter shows 7.5 µA
